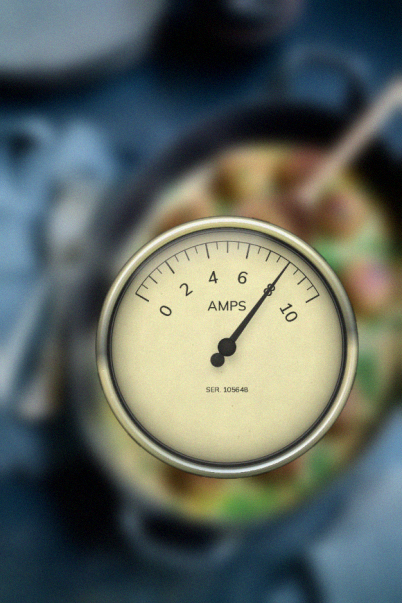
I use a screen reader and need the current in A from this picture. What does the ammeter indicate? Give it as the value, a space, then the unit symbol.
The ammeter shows 8 A
